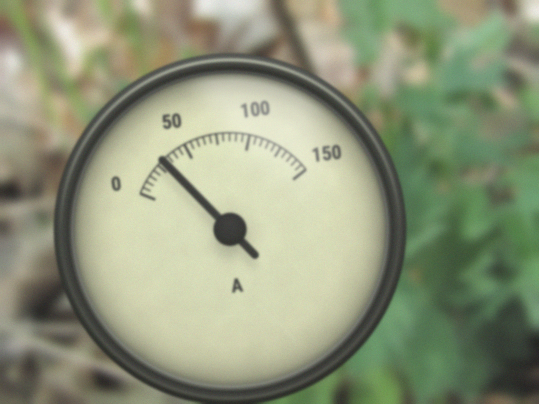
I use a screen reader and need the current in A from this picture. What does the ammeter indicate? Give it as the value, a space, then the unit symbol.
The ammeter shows 30 A
